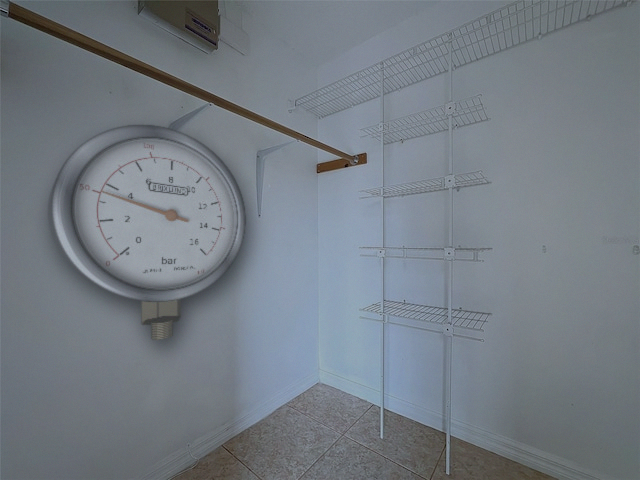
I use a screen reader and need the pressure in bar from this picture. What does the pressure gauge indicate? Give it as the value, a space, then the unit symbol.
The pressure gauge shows 3.5 bar
